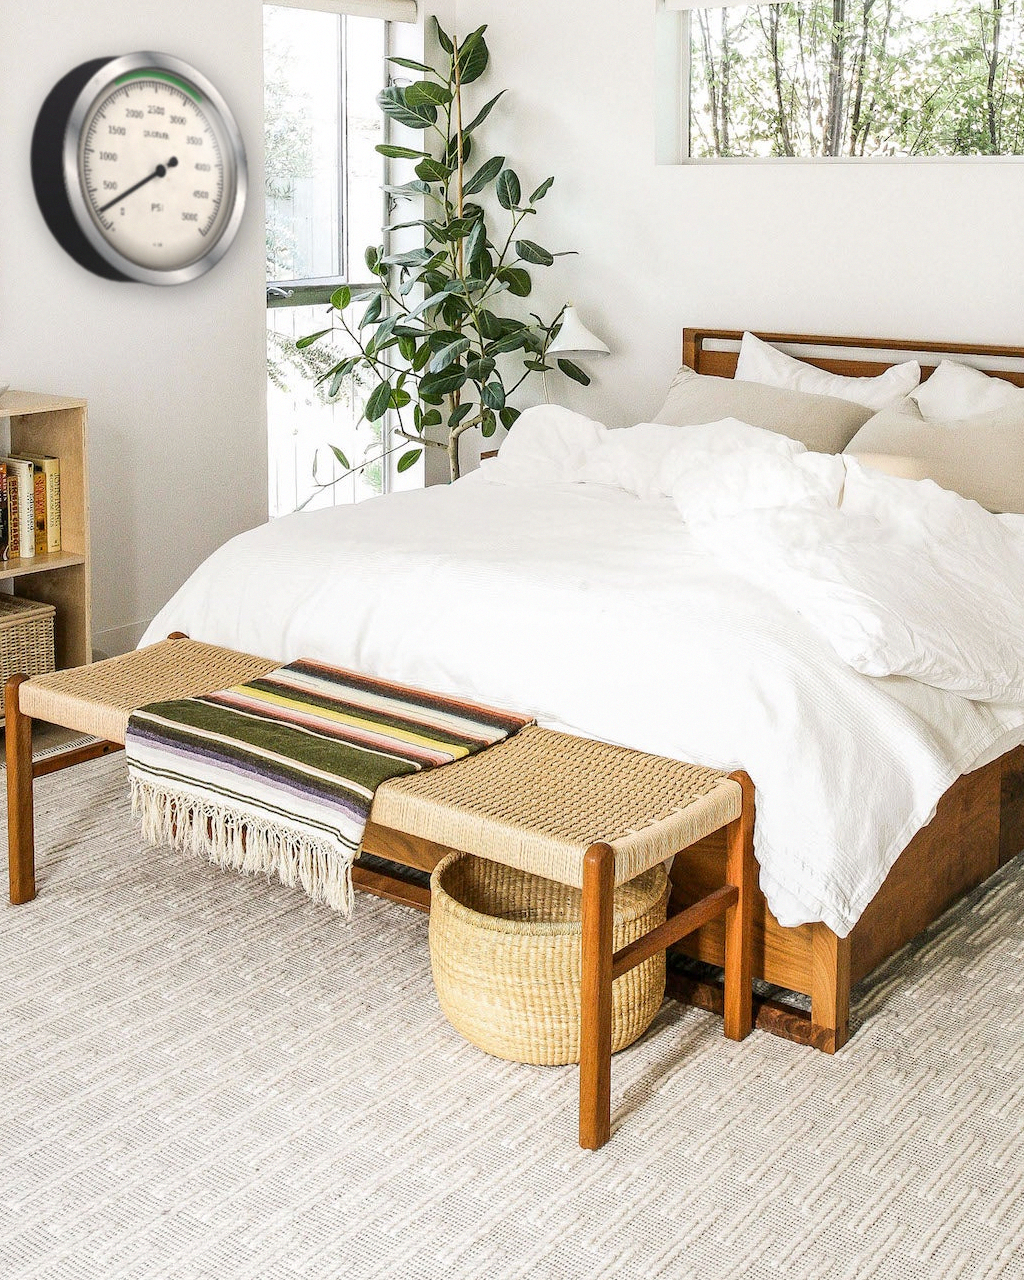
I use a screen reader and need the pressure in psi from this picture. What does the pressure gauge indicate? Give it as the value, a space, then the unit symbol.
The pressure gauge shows 250 psi
